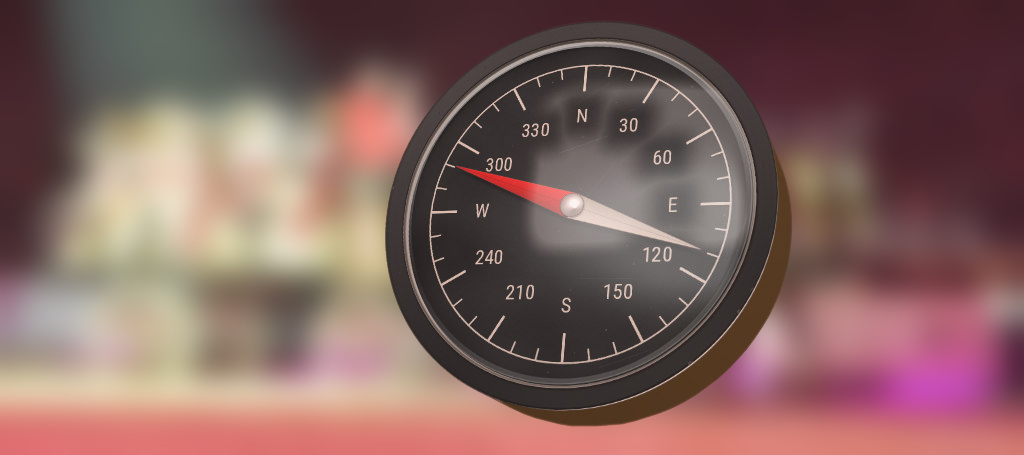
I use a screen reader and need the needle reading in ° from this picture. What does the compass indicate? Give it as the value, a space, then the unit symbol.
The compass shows 290 °
